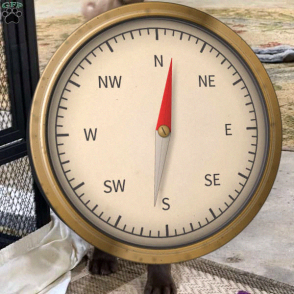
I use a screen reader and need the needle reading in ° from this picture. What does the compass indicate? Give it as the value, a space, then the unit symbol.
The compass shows 10 °
